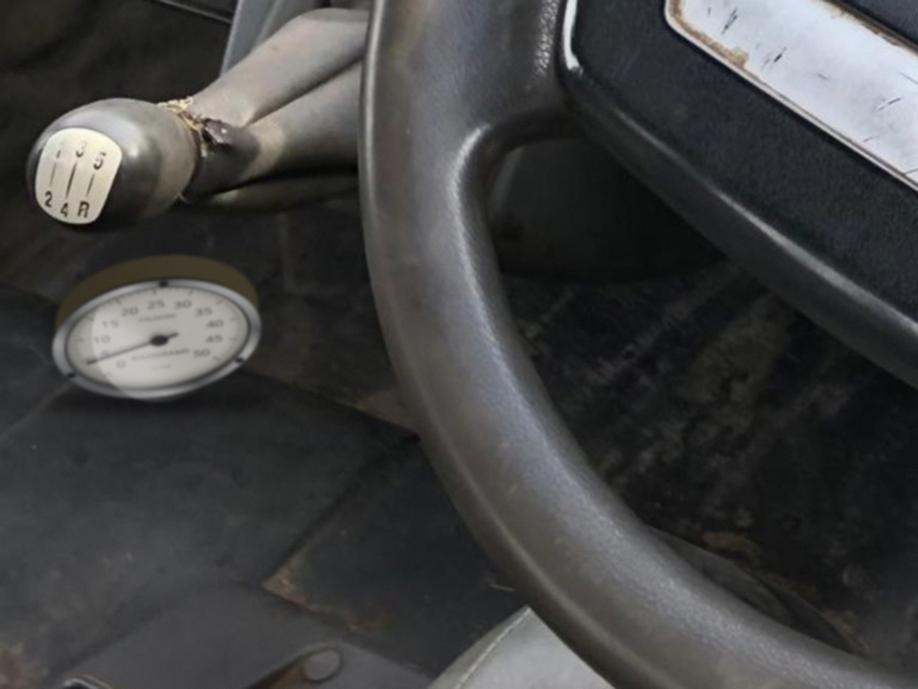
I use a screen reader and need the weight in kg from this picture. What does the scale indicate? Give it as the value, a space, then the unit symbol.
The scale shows 5 kg
